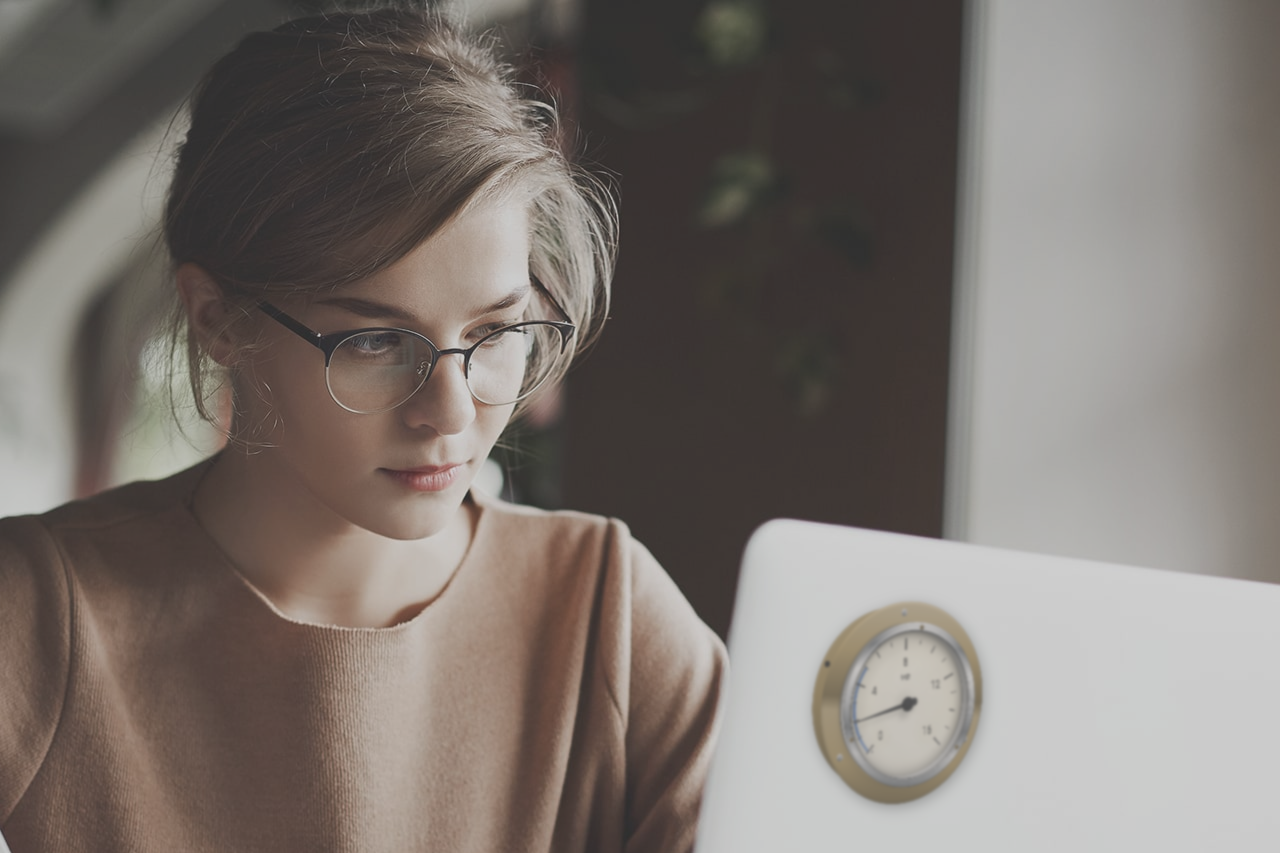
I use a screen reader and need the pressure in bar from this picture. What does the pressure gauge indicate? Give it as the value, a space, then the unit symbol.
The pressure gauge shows 2 bar
